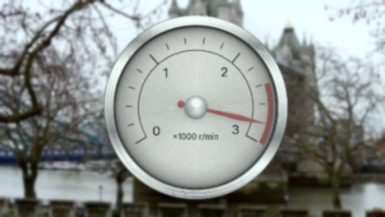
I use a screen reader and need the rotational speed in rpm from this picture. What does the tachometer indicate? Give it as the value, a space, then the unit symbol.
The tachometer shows 2800 rpm
